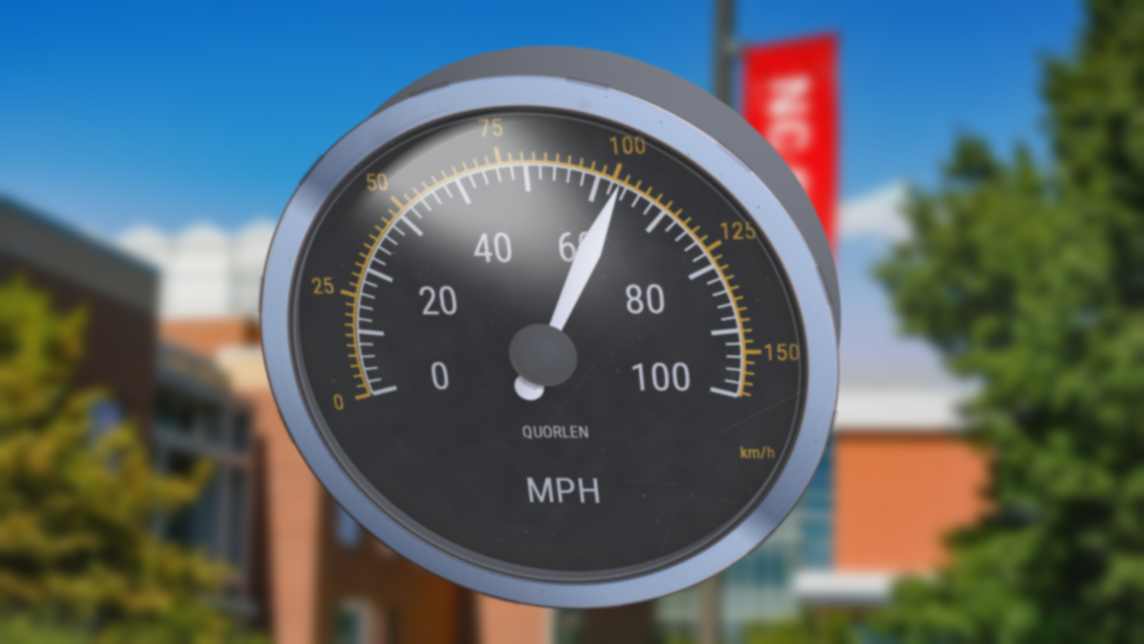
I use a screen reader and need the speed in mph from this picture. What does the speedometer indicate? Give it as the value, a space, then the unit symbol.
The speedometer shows 63 mph
